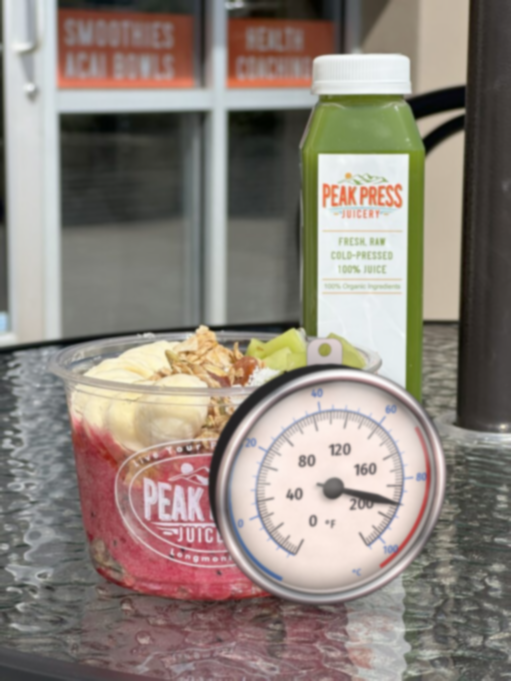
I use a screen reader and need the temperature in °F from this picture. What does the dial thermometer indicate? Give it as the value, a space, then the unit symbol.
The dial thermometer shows 190 °F
